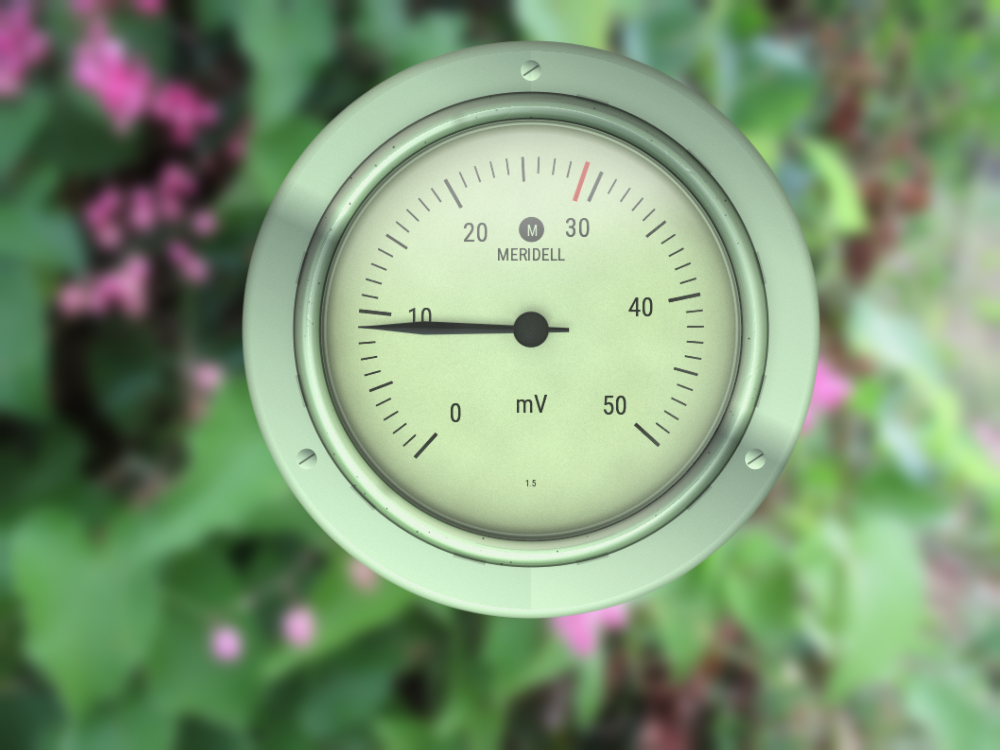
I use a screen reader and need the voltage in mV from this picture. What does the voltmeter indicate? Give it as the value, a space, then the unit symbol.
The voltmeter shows 9 mV
